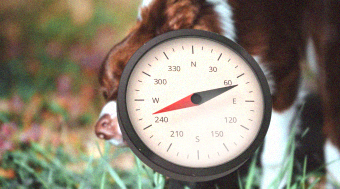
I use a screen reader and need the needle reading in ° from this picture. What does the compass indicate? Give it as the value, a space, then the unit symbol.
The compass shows 250 °
